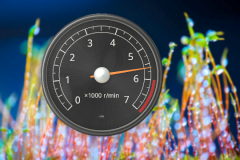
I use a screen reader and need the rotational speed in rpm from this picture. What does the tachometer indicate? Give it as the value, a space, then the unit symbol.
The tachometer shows 5625 rpm
